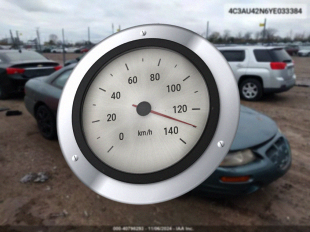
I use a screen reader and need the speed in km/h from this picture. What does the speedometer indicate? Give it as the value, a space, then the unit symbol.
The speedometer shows 130 km/h
